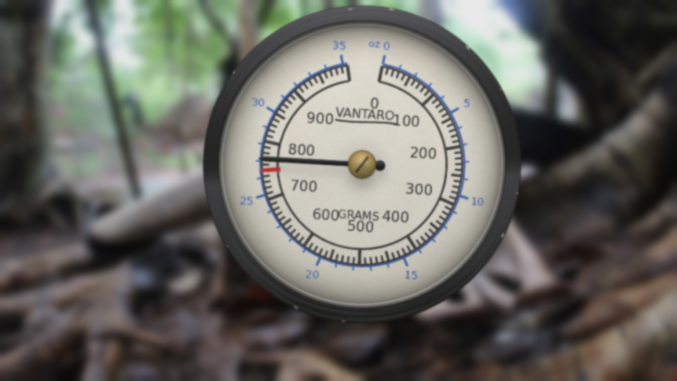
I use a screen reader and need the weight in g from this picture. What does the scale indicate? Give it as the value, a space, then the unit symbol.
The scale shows 770 g
